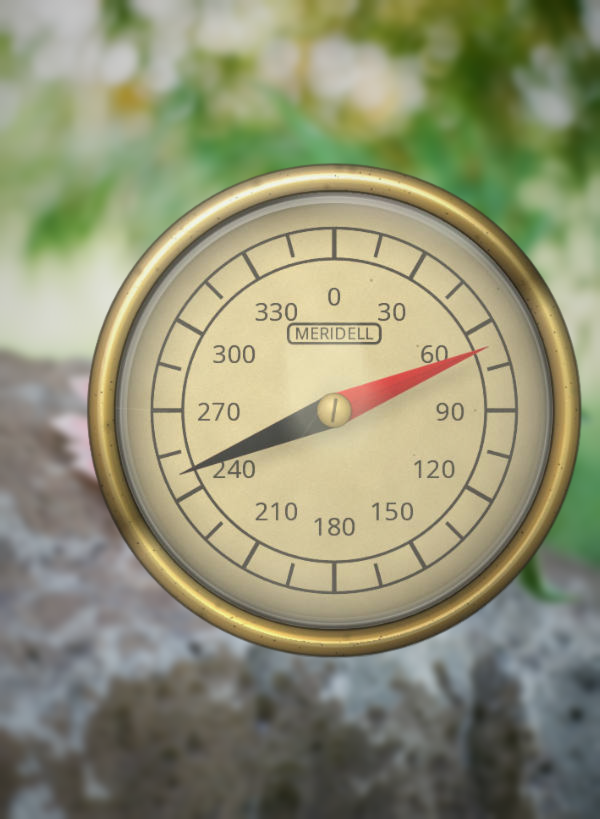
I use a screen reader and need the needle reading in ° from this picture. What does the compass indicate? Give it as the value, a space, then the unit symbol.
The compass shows 67.5 °
